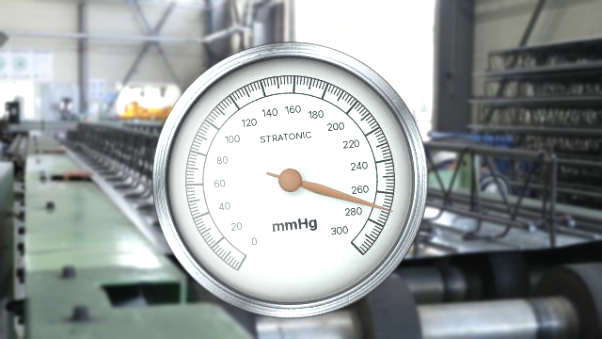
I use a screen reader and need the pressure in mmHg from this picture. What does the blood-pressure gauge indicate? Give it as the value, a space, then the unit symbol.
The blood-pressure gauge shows 270 mmHg
